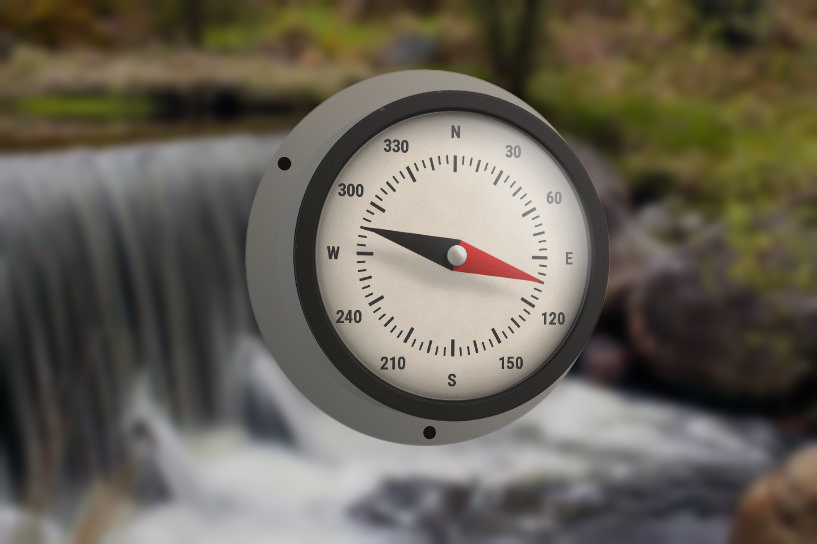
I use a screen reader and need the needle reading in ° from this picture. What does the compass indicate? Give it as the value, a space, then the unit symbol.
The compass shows 105 °
